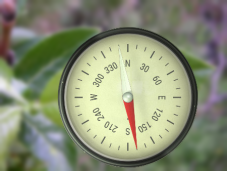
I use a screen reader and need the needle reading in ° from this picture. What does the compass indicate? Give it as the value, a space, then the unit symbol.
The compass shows 170 °
